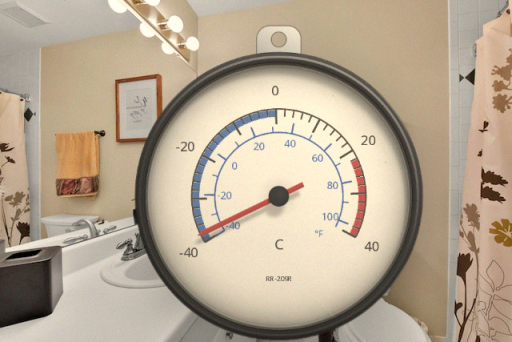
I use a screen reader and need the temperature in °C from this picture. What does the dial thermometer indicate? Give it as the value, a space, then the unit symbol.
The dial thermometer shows -38 °C
